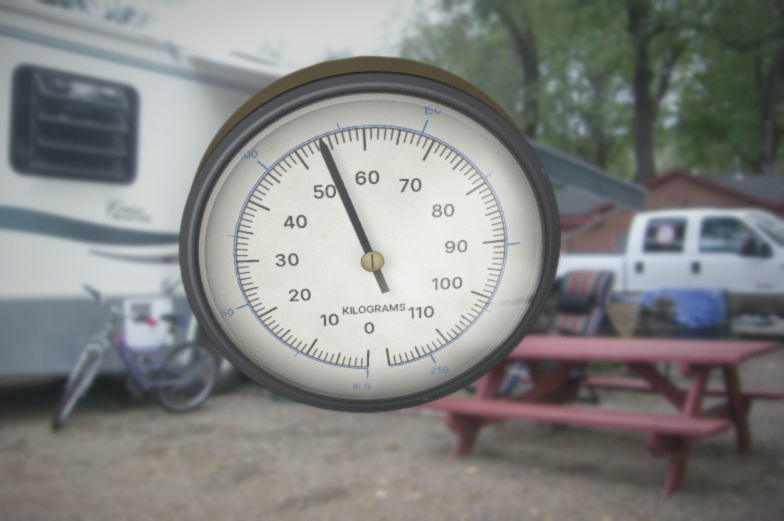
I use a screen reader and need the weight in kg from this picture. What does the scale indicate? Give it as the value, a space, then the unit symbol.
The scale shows 54 kg
